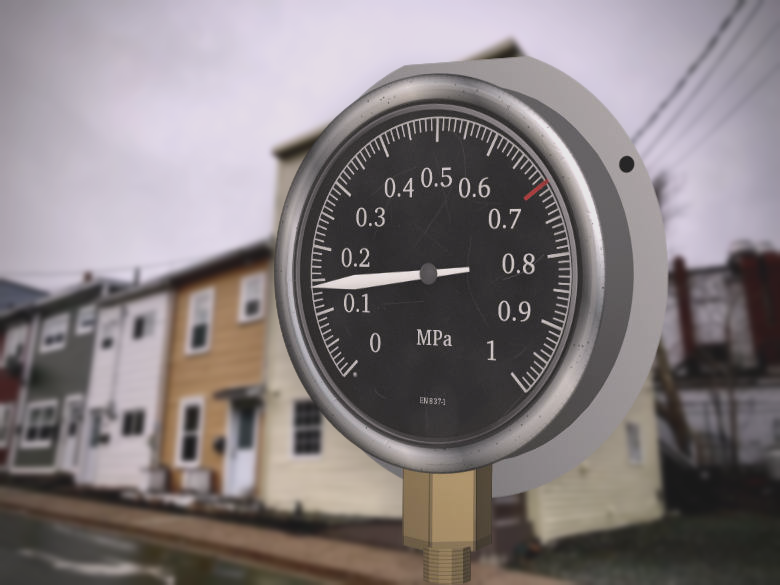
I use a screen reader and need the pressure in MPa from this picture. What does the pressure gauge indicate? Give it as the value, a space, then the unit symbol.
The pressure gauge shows 0.14 MPa
